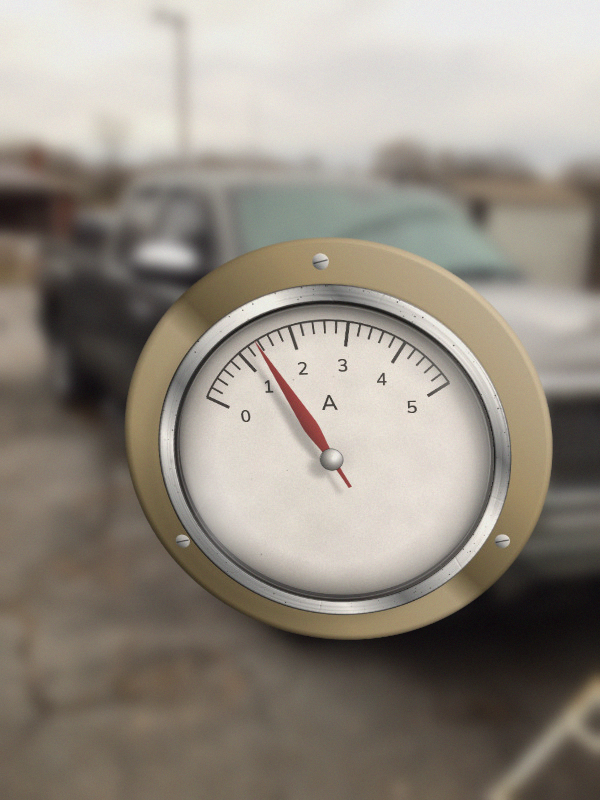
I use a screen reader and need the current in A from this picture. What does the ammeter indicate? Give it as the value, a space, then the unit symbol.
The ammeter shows 1.4 A
